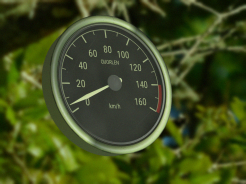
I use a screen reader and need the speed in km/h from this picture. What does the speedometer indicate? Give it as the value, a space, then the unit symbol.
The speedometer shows 5 km/h
